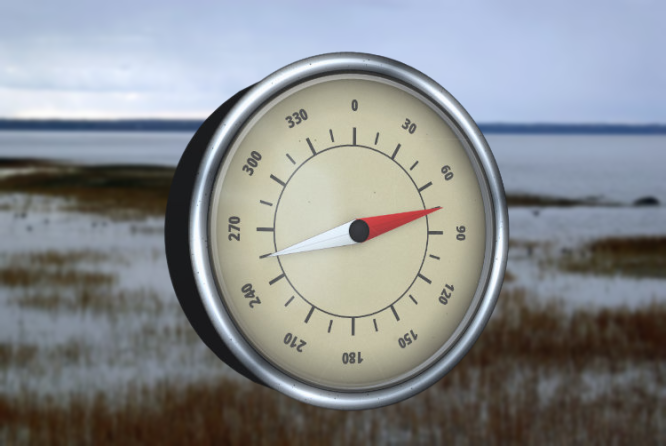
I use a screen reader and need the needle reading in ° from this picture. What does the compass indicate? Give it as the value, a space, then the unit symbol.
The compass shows 75 °
